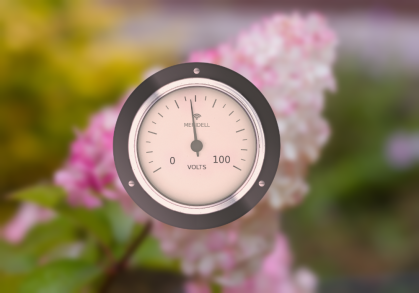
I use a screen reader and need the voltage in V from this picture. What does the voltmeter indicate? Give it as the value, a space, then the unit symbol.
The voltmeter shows 47.5 V
